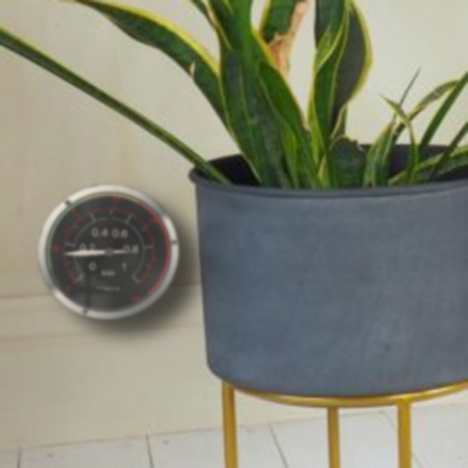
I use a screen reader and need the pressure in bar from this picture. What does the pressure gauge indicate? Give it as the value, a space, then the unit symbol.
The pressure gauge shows 0.15 bar
